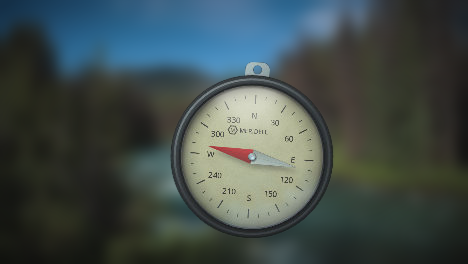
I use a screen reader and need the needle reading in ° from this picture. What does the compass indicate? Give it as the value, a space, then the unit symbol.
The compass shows 280 °
